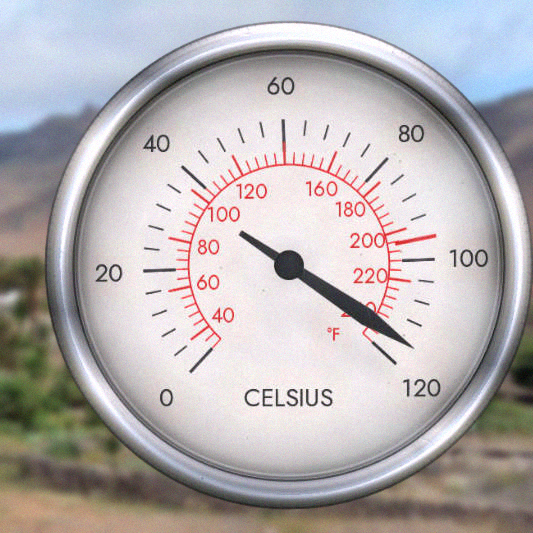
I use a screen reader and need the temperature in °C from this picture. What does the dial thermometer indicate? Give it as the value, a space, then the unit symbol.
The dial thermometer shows 116 °C
